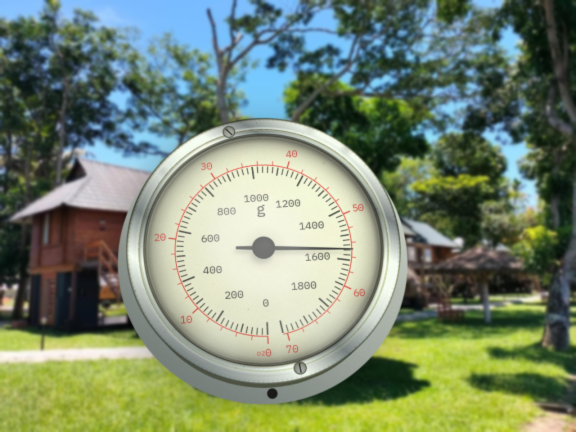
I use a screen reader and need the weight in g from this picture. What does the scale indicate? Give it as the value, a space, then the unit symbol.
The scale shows 1560 g
